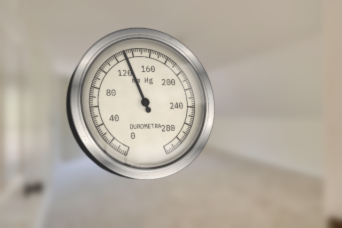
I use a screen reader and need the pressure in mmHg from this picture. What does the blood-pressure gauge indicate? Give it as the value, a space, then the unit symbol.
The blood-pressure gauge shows 130 mmHg
